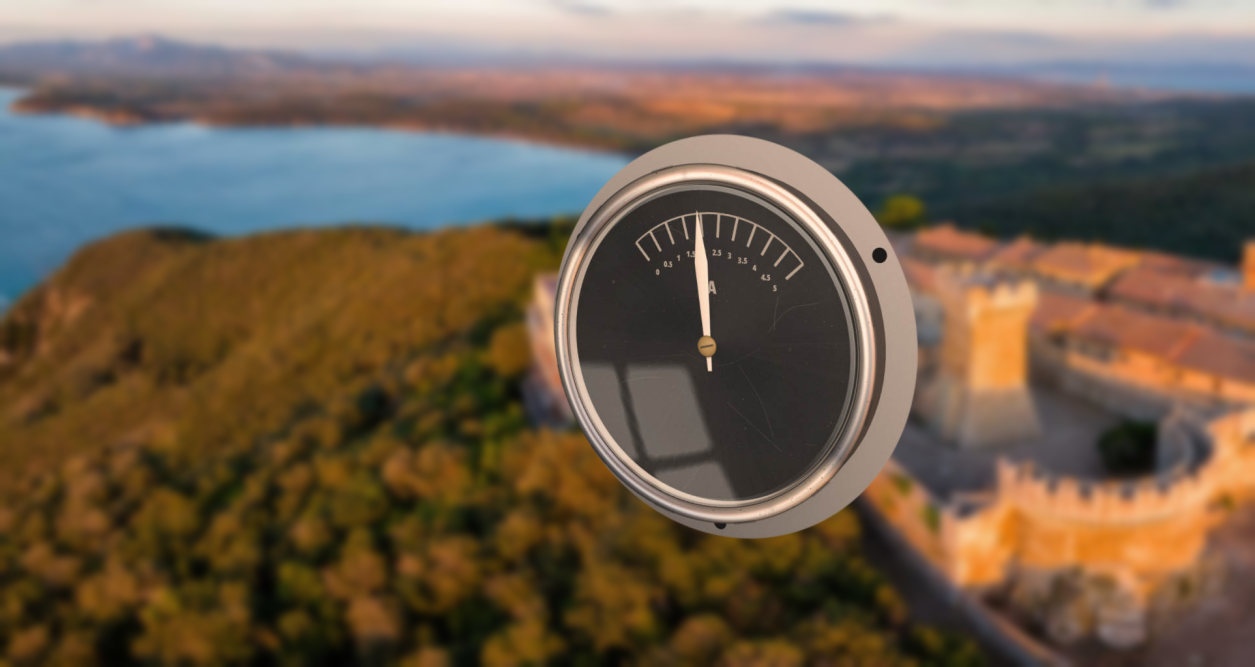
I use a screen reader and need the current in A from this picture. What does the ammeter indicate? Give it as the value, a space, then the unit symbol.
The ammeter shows 2 A
